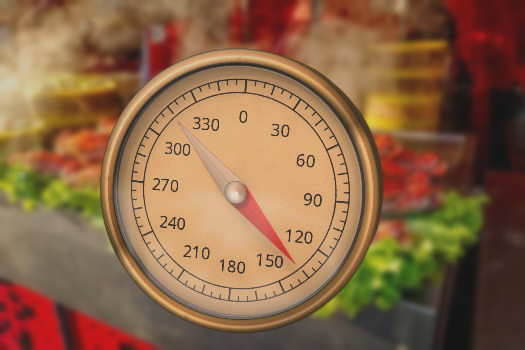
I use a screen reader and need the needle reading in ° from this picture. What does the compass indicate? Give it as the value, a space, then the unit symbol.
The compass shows 135 °
